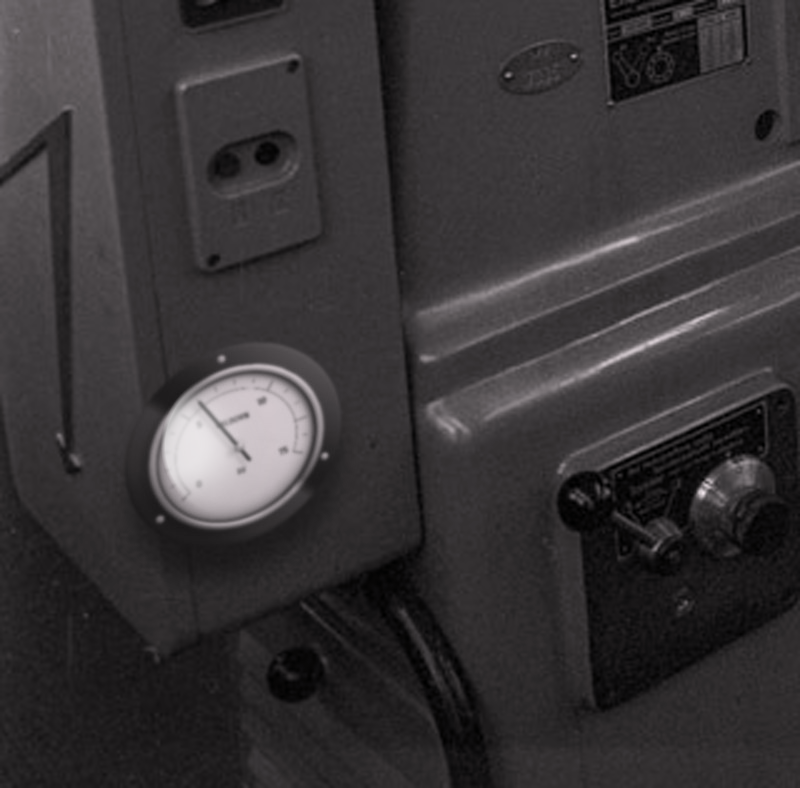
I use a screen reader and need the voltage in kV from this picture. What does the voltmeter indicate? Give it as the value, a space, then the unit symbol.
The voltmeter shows 6 kV
